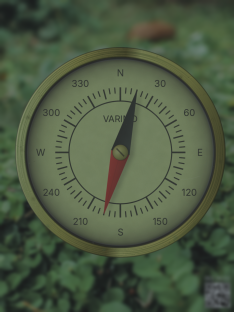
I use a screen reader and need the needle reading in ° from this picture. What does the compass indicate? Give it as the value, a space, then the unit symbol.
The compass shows 195 °
